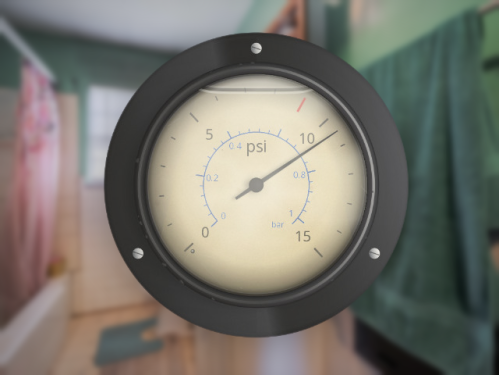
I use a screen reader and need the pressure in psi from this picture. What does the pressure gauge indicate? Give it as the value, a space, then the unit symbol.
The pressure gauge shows 10.5 psi
